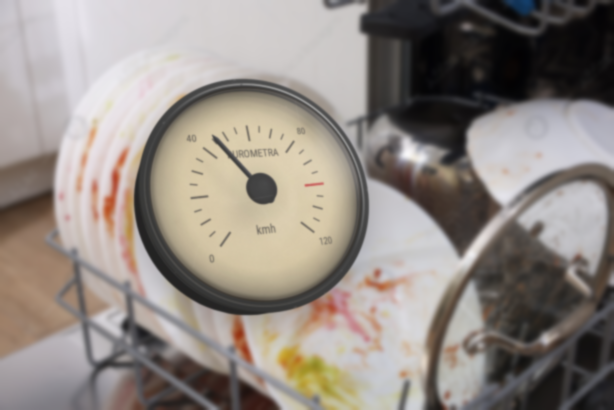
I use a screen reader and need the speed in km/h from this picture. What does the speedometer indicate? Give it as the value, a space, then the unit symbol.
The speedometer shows 45 km/h
